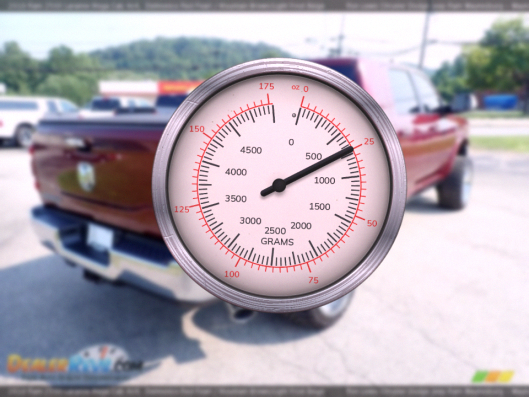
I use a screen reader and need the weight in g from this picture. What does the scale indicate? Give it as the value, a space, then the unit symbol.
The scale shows 700 g
